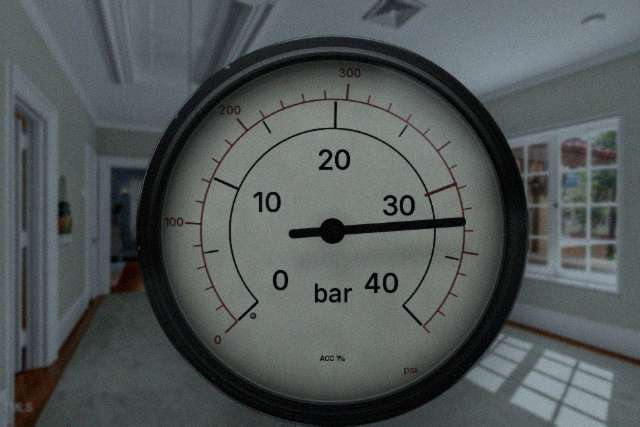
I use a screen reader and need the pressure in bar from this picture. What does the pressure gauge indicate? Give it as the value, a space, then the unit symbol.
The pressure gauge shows 32.5 bar
